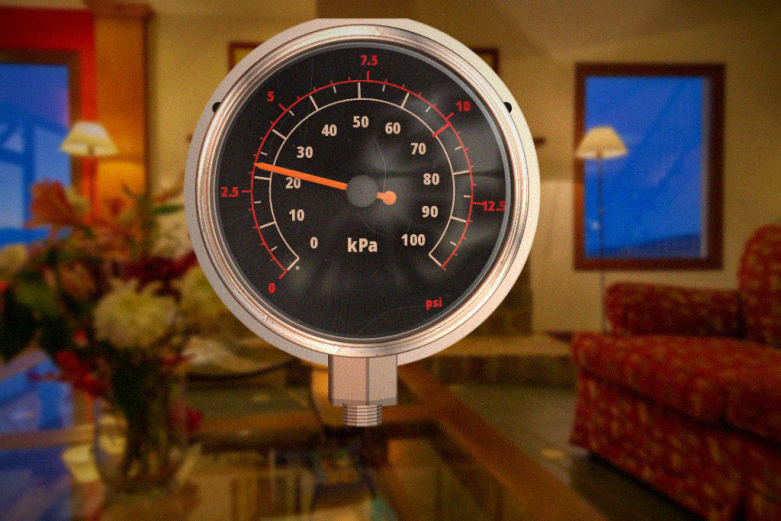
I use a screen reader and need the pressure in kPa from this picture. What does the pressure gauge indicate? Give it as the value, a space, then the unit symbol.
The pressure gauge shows 22.5 kPa
